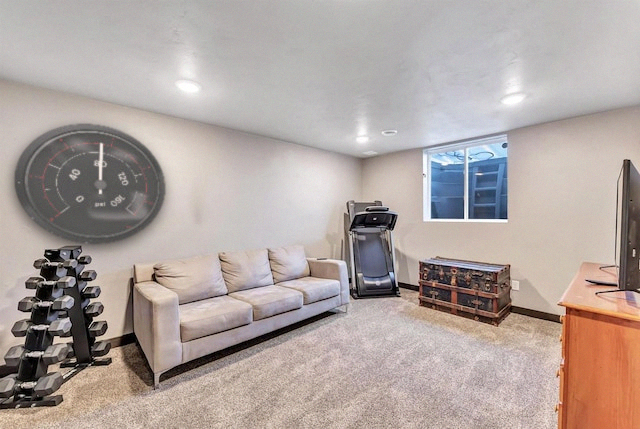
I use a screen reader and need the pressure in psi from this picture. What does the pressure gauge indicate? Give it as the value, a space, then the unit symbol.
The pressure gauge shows 80 psi
